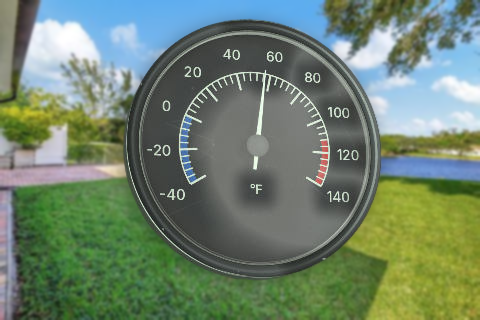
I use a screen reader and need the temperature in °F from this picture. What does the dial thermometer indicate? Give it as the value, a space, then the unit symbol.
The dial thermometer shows 56 °F
